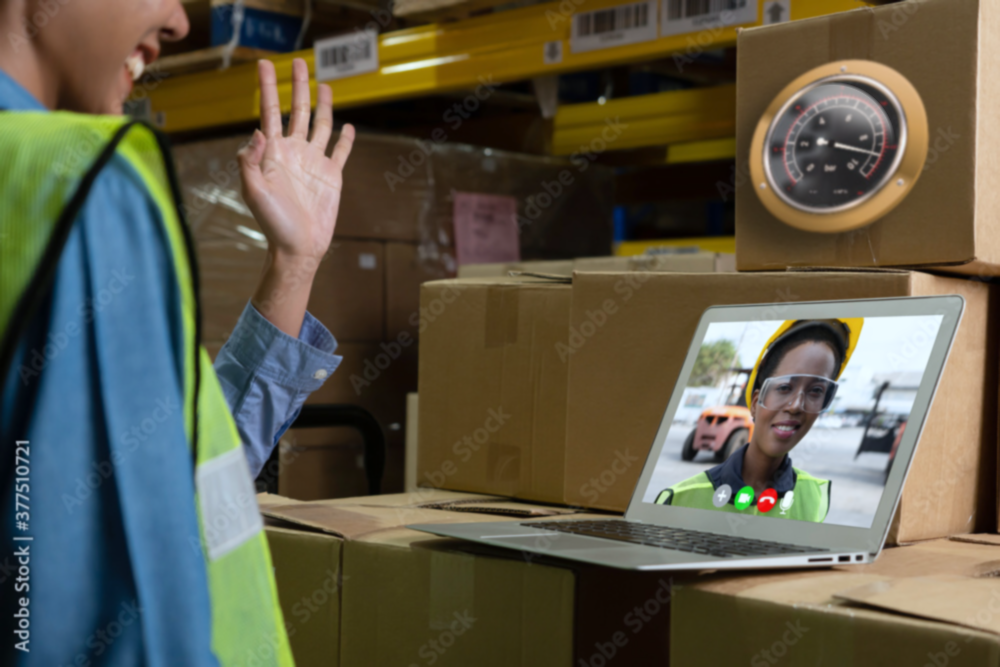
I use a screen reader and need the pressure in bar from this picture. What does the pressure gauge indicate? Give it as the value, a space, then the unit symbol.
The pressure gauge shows 9 bar
